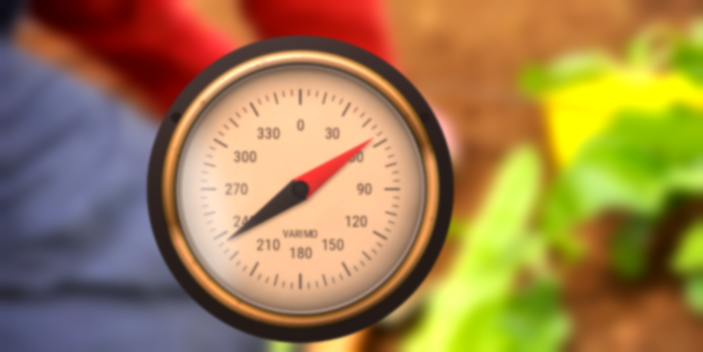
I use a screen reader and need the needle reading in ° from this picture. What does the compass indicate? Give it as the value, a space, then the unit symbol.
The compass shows 55 °
